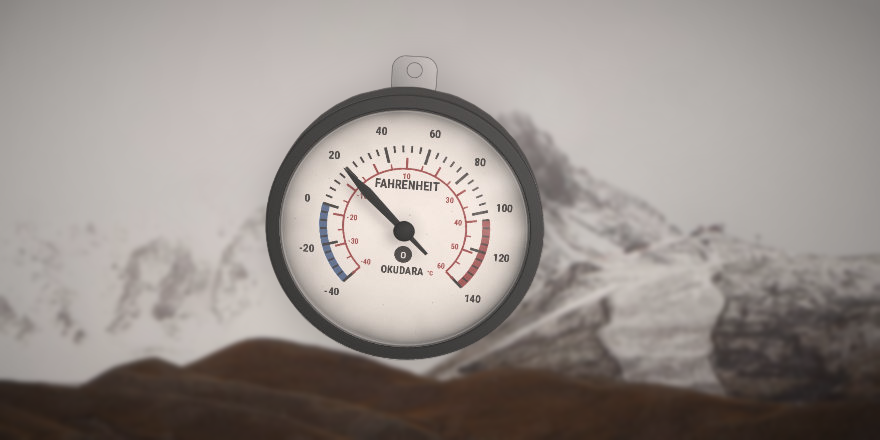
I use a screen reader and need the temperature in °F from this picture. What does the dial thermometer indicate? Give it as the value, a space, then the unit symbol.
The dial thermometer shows 20 °F
